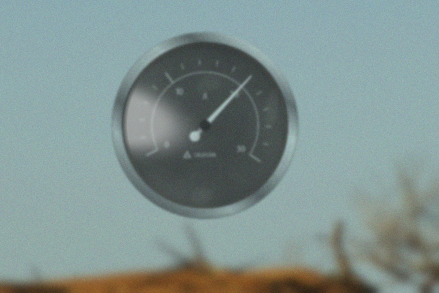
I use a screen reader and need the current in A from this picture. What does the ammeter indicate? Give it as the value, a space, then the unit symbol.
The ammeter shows 20 A
